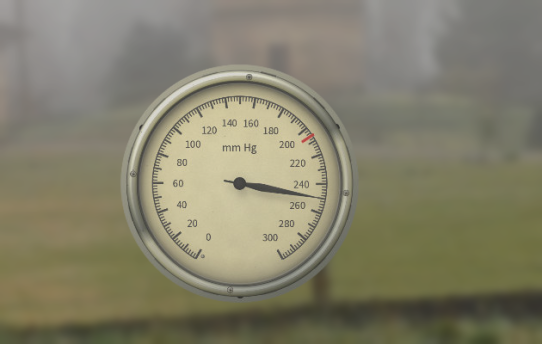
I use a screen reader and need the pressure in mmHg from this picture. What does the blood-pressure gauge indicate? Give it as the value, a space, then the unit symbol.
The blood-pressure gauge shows 250 mmHg
